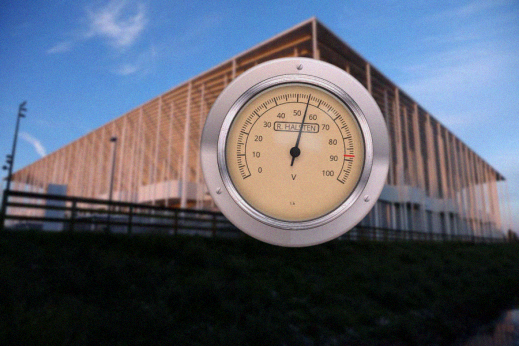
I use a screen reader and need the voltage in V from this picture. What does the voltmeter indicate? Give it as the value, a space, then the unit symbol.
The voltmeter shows 55 V
